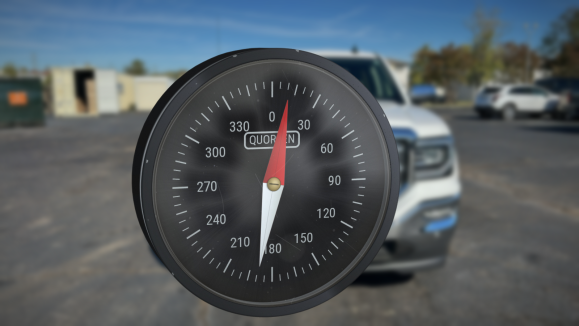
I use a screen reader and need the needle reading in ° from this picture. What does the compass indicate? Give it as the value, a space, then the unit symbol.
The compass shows 10 °
